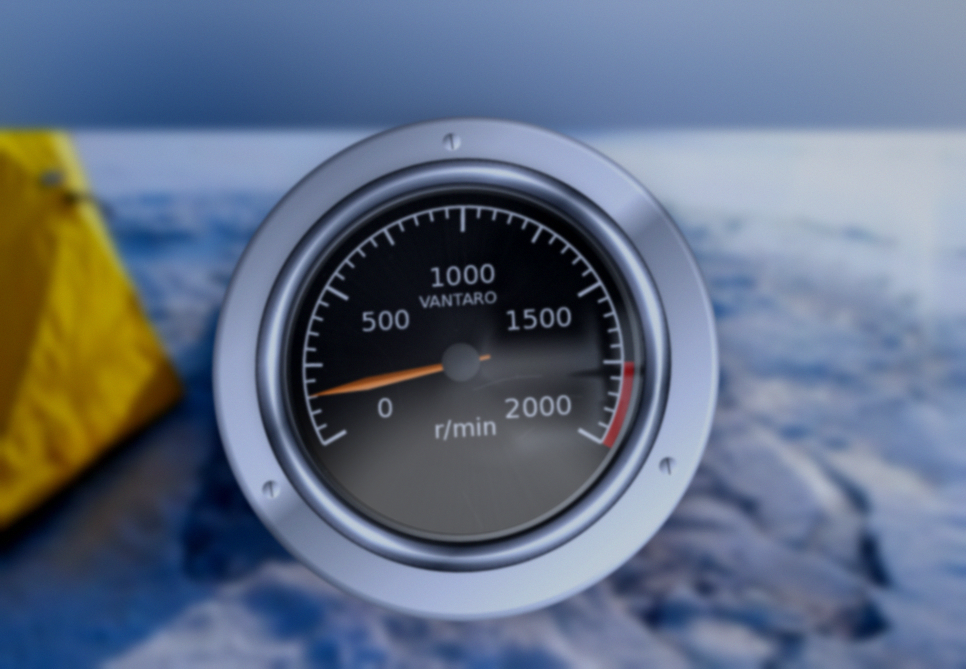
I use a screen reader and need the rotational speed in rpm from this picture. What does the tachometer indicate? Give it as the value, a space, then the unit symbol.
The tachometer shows 150 rpm
